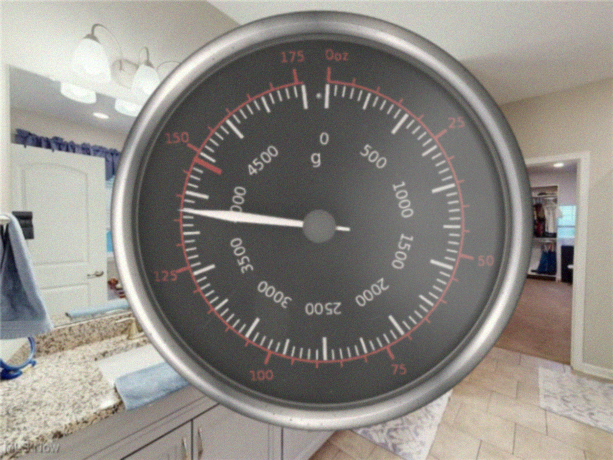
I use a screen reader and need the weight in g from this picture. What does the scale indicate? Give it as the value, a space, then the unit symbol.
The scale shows 3900 g
